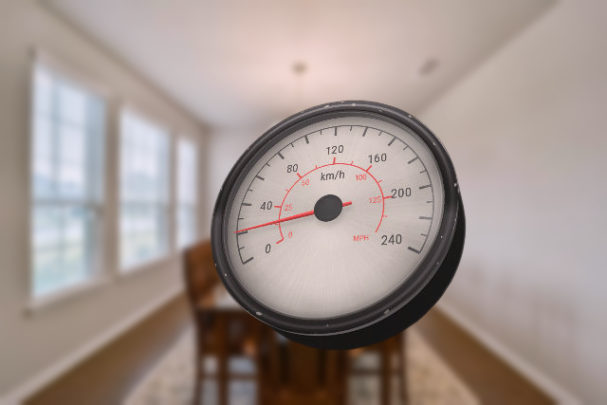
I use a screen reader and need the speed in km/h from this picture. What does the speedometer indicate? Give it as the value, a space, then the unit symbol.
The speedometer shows 20 km/h
